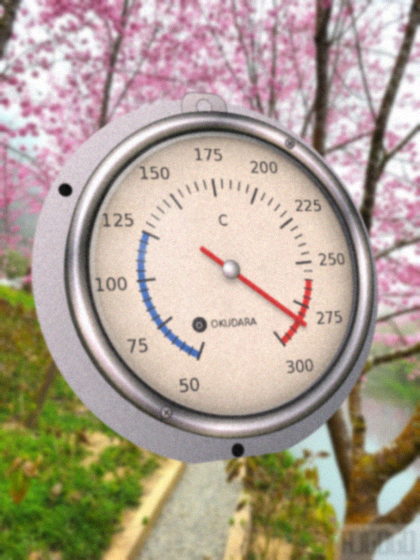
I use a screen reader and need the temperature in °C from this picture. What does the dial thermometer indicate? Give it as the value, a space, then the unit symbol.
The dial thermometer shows 285 °C
